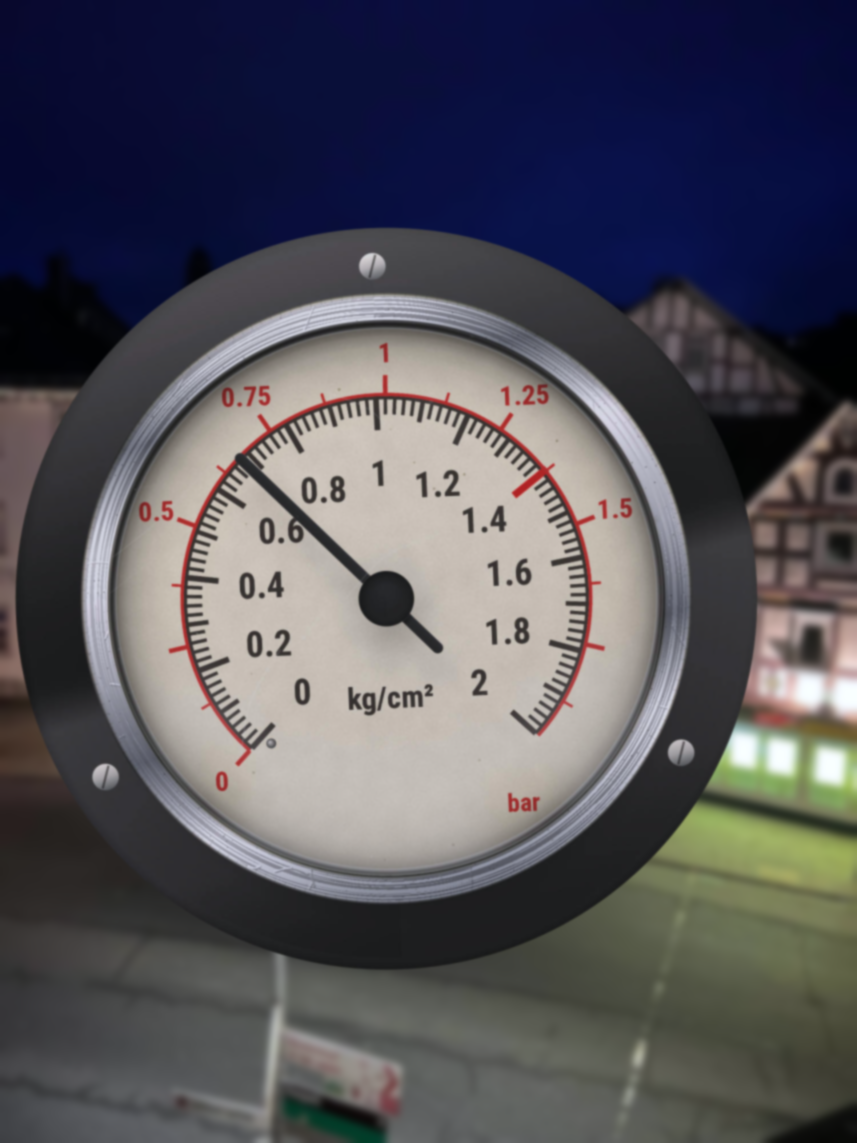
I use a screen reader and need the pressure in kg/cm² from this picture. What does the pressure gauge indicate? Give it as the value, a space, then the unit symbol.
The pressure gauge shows 0.68 kg/cm²
